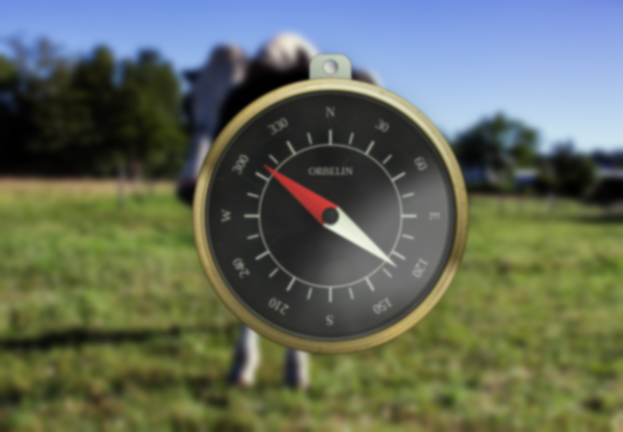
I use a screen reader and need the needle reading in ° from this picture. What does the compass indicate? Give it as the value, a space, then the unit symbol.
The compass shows 307.5 °
